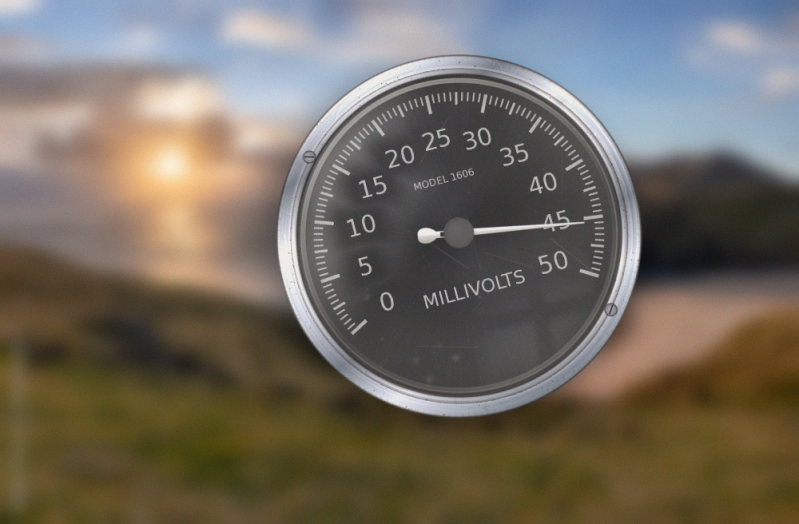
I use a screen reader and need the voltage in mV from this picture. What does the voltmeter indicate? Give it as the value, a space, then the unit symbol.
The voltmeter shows 45.5 mV
